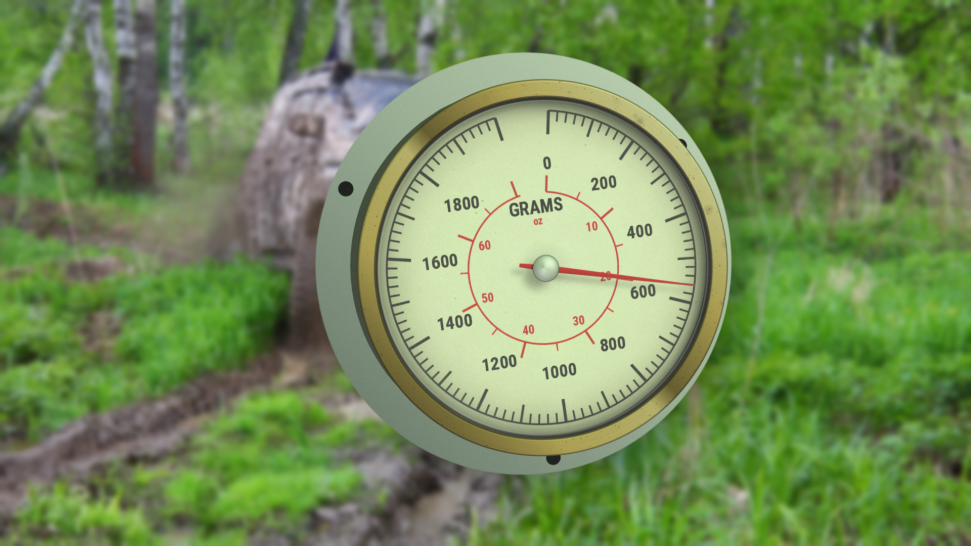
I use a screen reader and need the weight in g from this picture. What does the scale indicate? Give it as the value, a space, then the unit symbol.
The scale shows 560 g
